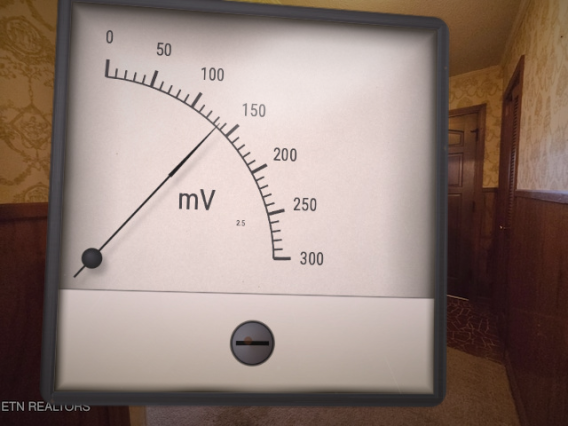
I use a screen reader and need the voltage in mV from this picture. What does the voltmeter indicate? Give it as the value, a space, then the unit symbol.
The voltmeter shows 135 mV
